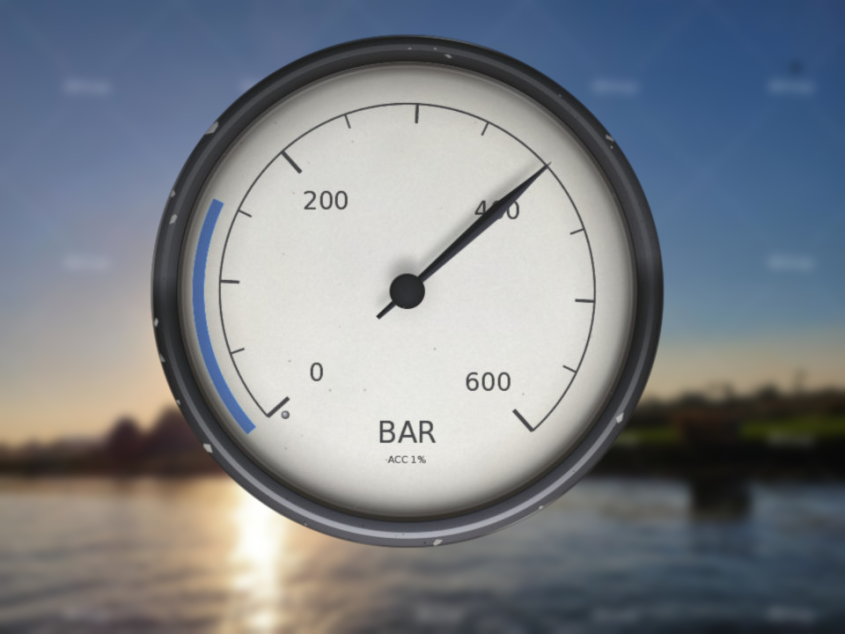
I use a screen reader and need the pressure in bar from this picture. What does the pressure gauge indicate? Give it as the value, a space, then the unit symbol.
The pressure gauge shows 400 bar
